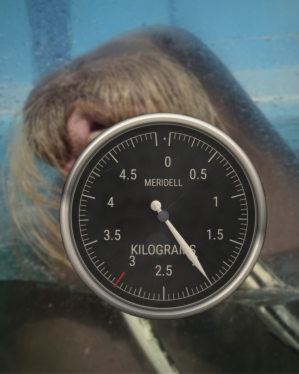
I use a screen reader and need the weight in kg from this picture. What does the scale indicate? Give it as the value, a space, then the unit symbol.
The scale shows 2 kg
